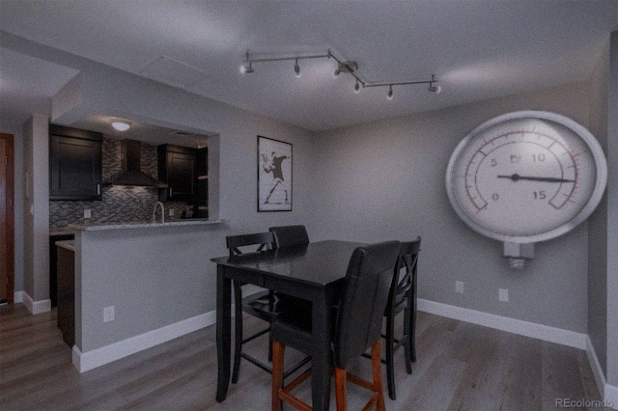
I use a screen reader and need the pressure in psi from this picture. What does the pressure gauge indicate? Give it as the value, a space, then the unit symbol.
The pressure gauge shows 13 psi
